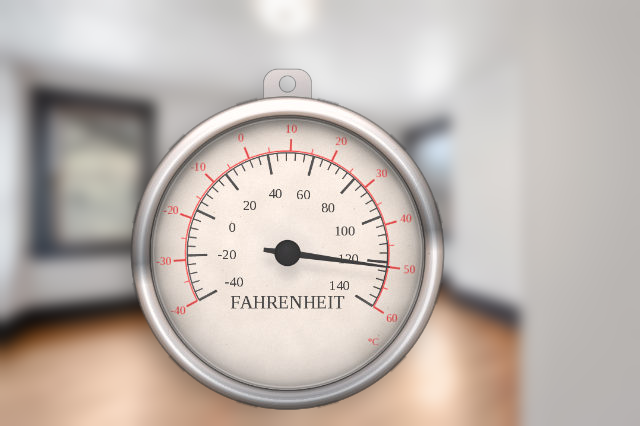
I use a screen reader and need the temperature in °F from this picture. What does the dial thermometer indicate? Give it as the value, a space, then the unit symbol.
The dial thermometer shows 122 °F
